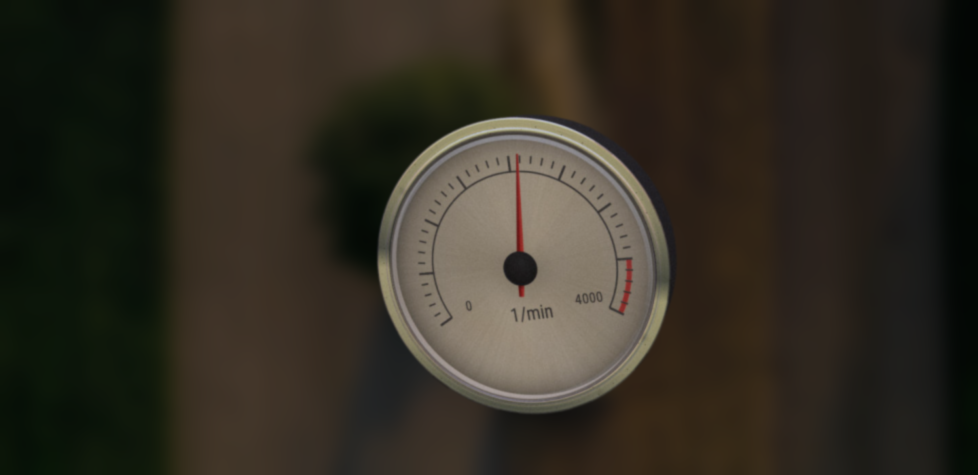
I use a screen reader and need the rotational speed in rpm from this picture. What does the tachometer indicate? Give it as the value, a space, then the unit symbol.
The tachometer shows 2100 rpm
